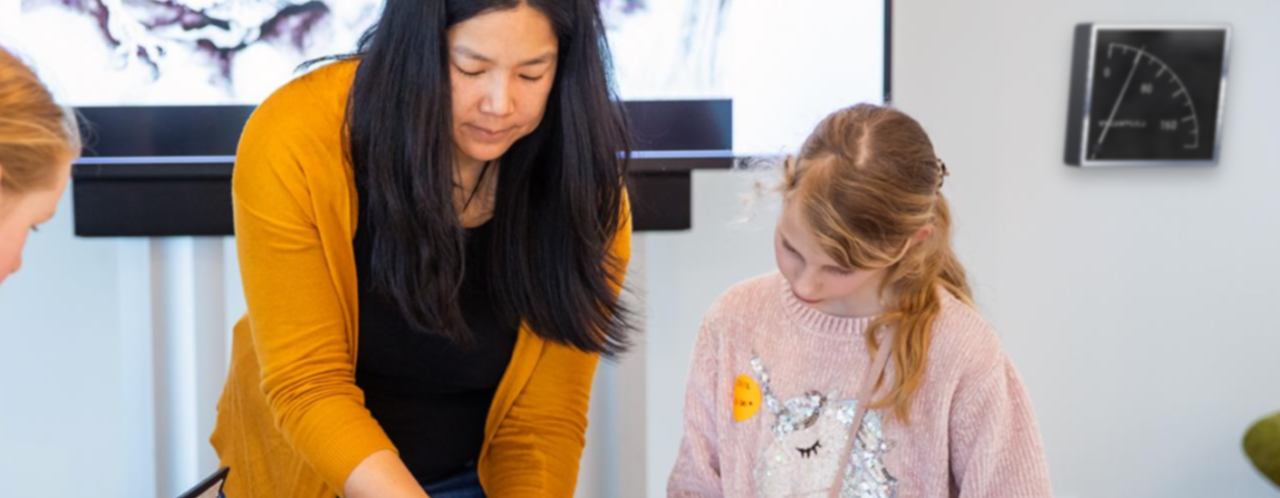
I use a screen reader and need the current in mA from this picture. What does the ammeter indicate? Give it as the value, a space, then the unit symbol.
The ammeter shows 40 mA
